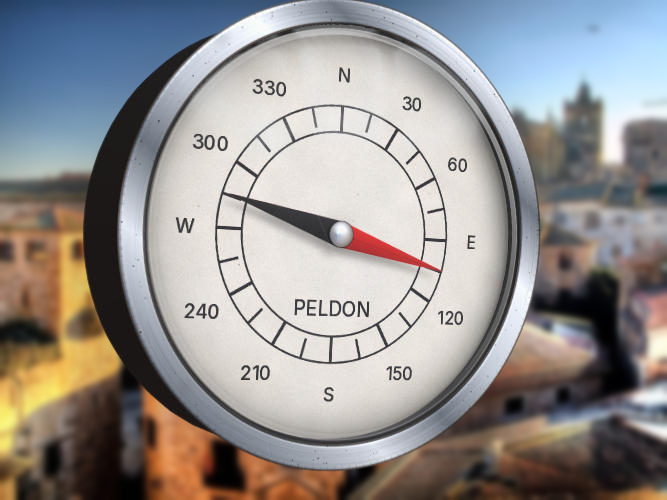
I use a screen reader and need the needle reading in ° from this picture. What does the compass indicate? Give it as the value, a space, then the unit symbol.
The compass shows 105 °
